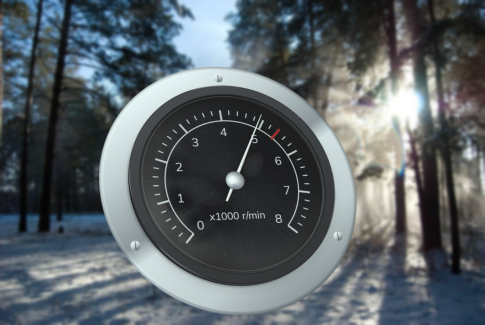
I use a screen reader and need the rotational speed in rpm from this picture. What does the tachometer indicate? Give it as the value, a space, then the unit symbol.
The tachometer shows 4900 rpm
